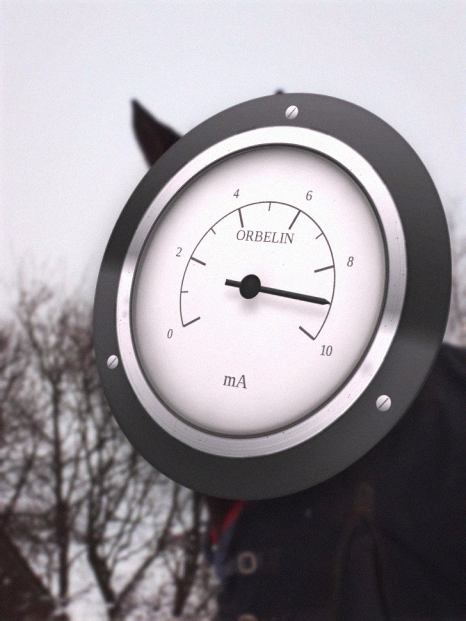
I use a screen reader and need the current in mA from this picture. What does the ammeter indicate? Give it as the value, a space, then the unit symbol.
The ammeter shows 9 mA
